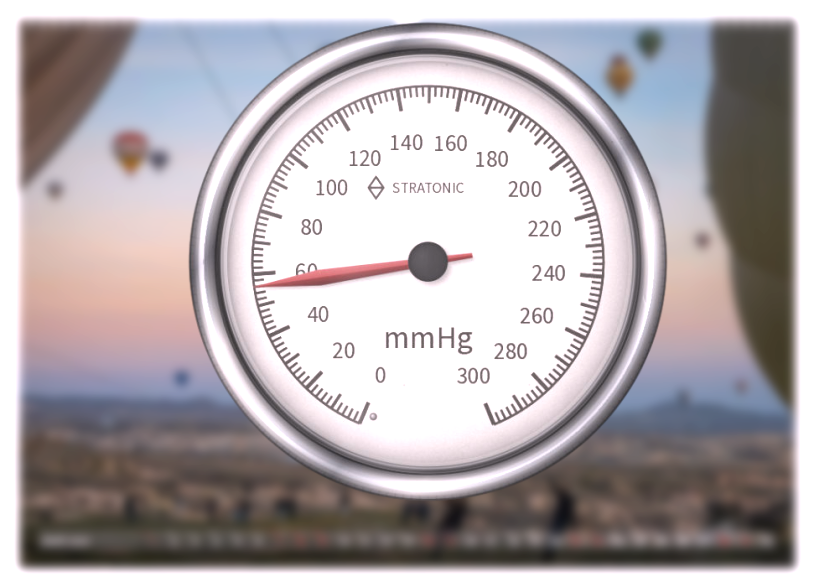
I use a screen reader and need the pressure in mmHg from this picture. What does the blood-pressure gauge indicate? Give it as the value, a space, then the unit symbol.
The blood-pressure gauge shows 56 mmHg
